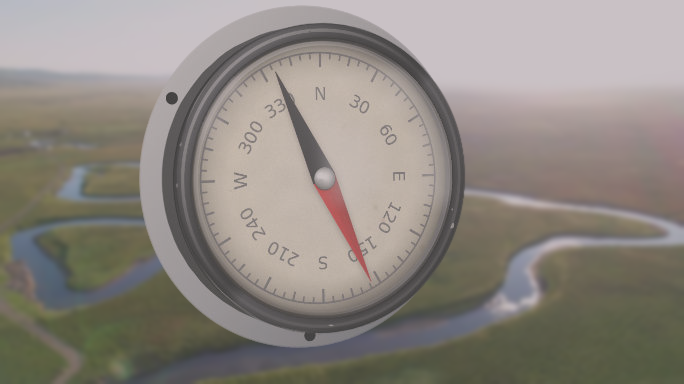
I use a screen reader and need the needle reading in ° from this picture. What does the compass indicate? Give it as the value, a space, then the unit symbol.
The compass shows 155 °
